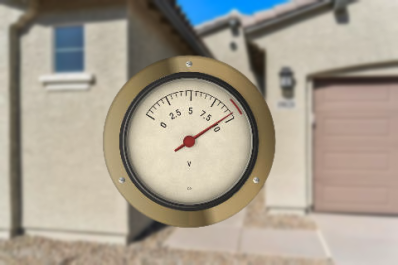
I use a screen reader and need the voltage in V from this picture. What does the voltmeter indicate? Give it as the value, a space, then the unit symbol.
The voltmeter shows 9.5 V
